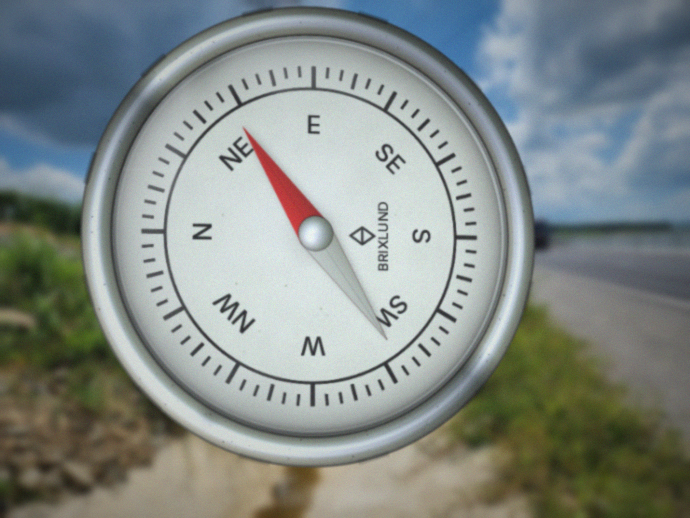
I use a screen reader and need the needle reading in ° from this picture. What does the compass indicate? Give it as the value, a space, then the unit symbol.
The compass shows 55 °
